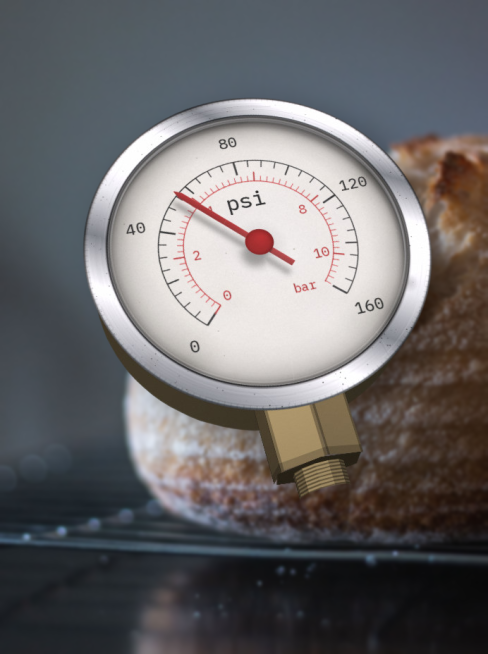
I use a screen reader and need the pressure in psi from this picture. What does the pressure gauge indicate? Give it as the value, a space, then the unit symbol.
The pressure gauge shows 55 psi
